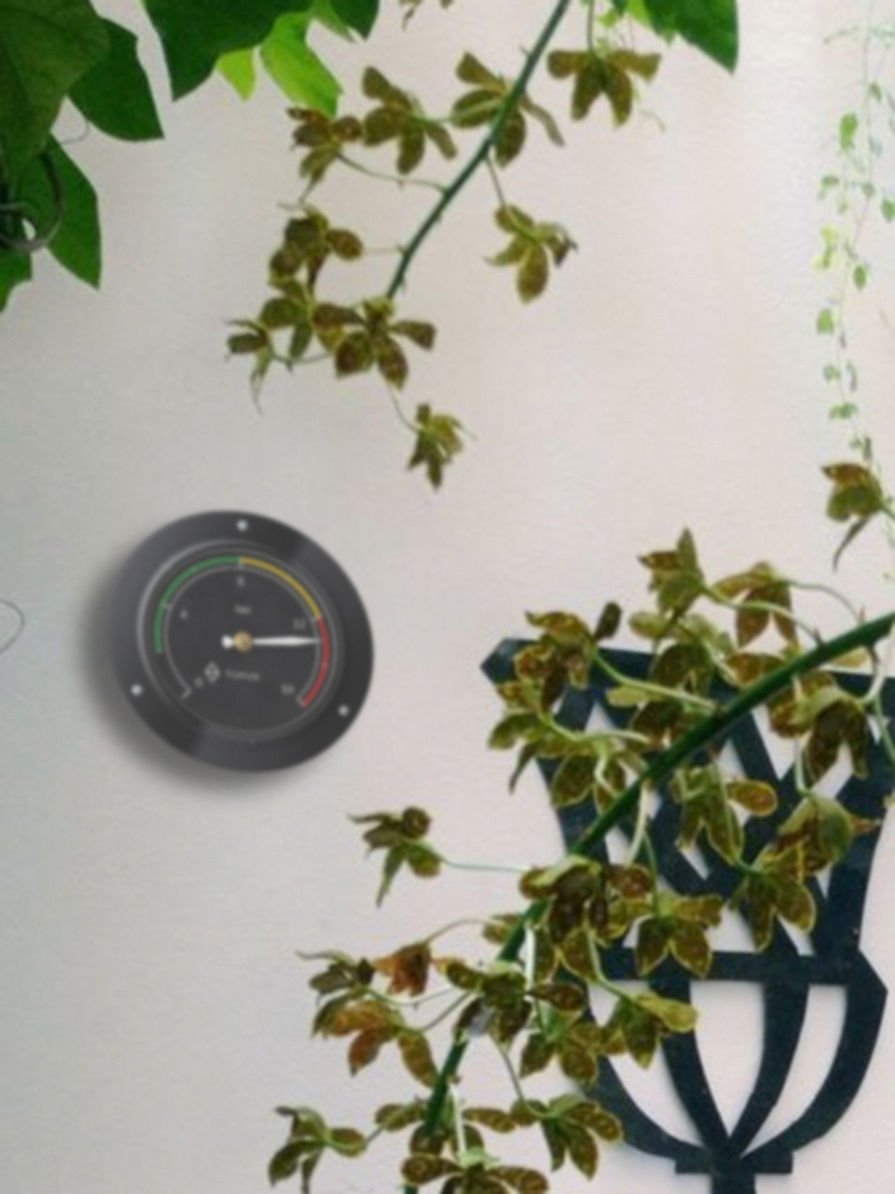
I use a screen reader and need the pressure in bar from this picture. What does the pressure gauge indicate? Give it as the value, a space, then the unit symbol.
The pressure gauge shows 13 bar
